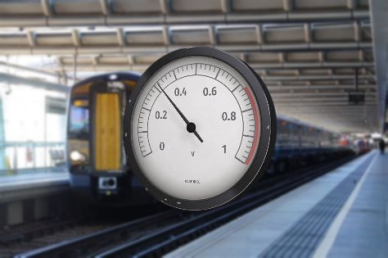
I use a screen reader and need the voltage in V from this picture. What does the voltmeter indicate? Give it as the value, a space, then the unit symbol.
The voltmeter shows 0.32 V
